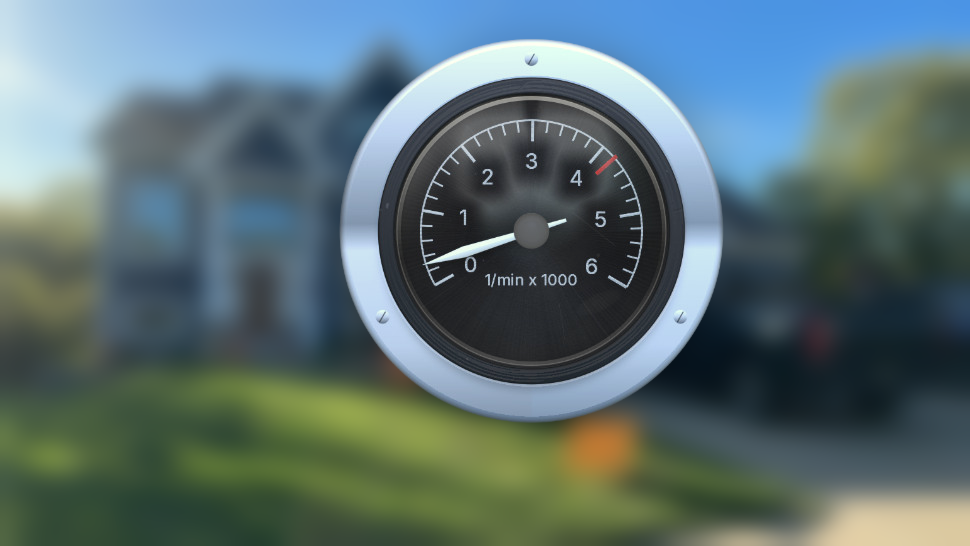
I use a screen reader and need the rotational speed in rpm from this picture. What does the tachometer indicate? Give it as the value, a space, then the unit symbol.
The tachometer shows 300 rpm
